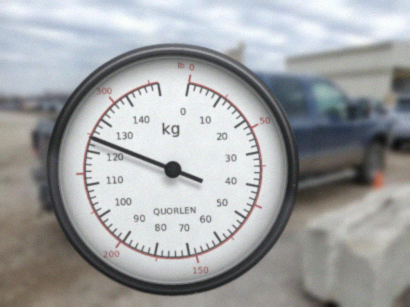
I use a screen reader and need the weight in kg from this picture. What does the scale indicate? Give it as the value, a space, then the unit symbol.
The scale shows 124 kg
